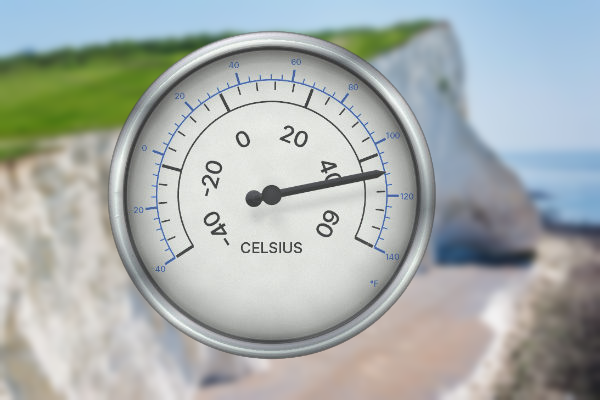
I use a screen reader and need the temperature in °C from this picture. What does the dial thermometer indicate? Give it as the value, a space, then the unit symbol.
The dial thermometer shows 44 °C
